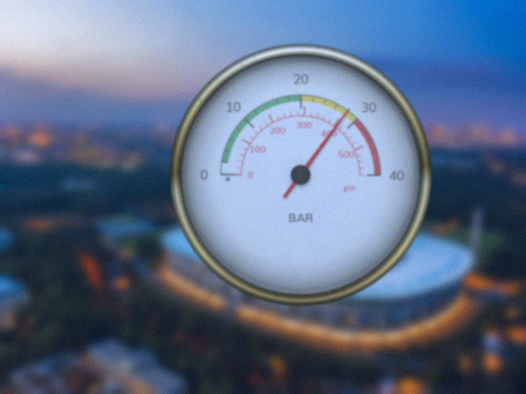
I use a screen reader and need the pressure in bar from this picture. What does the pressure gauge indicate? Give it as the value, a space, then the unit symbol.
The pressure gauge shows 28 bar
